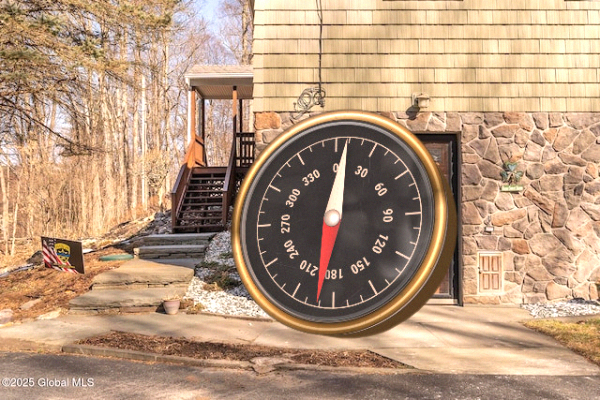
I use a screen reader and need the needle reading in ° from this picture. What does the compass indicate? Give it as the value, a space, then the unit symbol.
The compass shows 190 °
